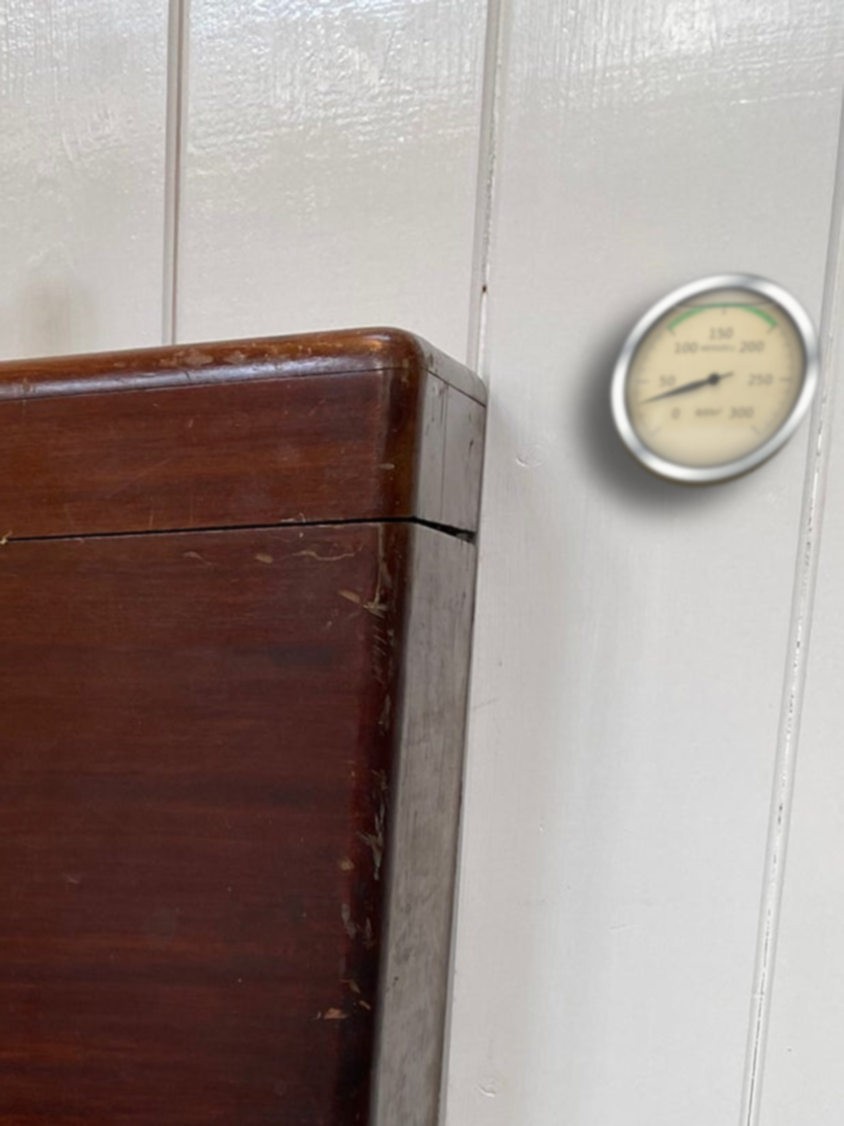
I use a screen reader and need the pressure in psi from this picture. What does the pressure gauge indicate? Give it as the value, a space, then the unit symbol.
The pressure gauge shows 30 psi
